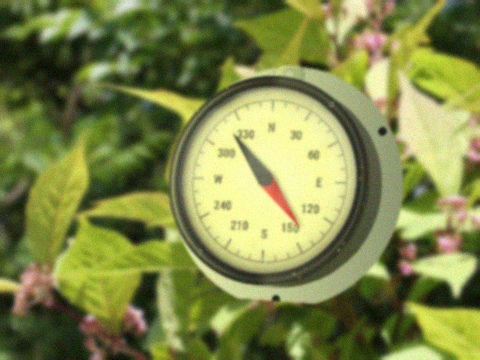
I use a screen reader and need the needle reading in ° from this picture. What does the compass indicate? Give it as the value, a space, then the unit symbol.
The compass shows 140 °
